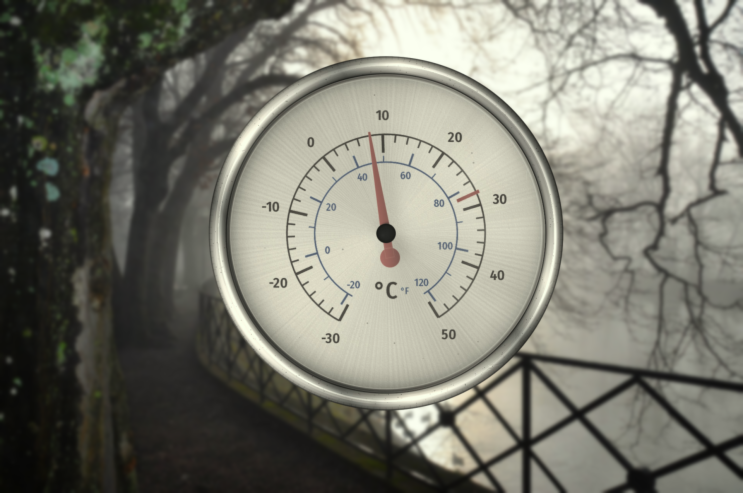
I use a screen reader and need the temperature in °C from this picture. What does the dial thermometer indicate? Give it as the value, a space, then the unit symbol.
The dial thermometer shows 8 °C
